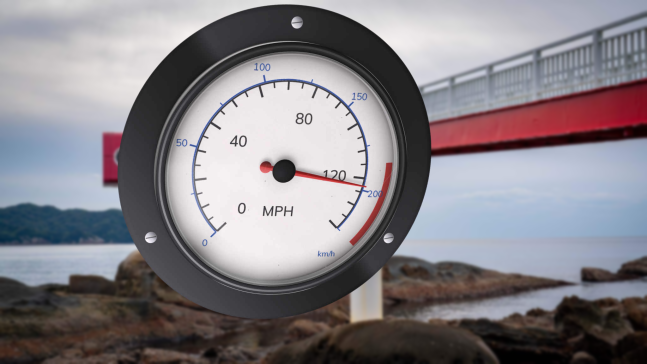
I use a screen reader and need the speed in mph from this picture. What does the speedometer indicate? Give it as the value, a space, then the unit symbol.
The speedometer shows 122.5 mph
